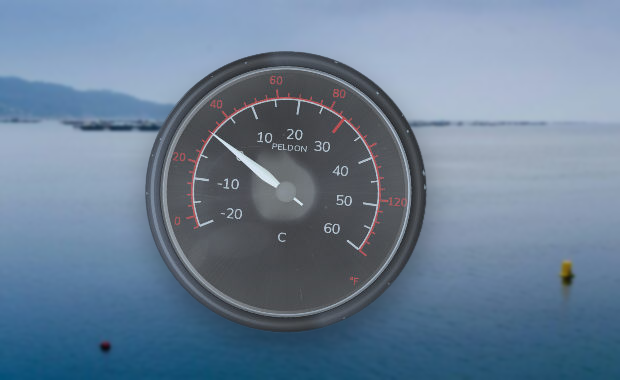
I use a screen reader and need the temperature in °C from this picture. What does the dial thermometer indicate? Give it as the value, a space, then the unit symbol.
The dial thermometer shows 0 °C
